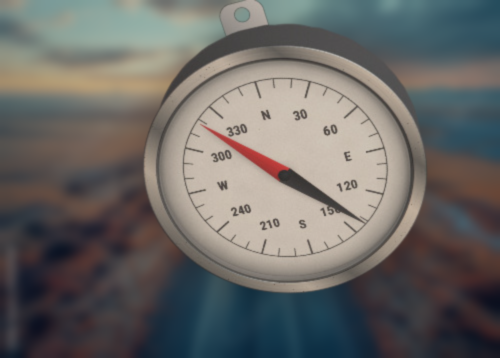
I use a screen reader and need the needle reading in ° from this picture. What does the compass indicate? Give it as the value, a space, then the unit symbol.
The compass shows 320 °
